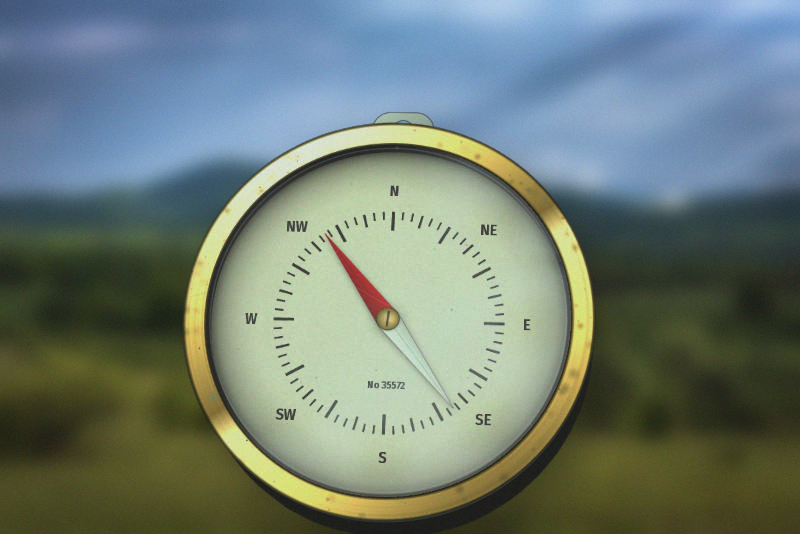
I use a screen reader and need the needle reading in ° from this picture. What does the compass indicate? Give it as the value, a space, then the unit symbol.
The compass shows 322.5 °
